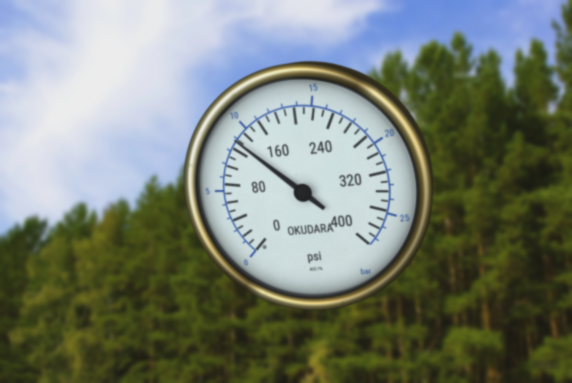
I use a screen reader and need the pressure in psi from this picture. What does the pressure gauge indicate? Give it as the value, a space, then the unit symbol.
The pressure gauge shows 130 psi
